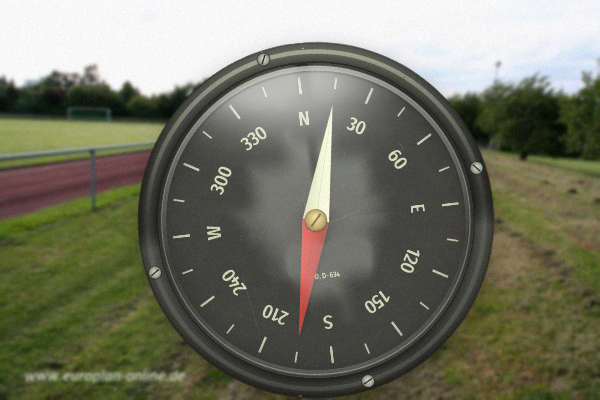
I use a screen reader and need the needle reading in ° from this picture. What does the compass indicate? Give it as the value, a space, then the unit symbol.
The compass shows 195 °
